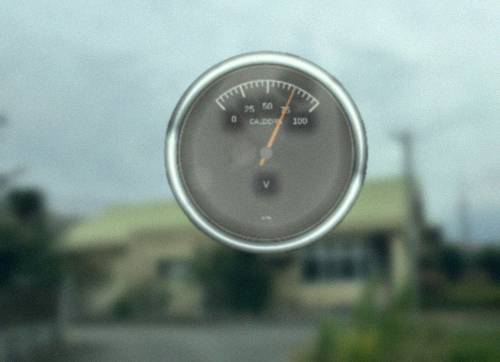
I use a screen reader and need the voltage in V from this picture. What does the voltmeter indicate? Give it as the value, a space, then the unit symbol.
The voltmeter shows 75 V
